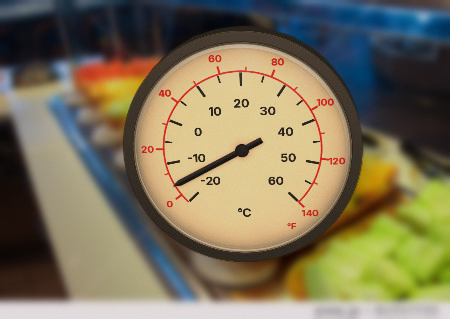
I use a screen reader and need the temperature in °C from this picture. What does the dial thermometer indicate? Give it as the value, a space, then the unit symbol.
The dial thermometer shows -15 °C
